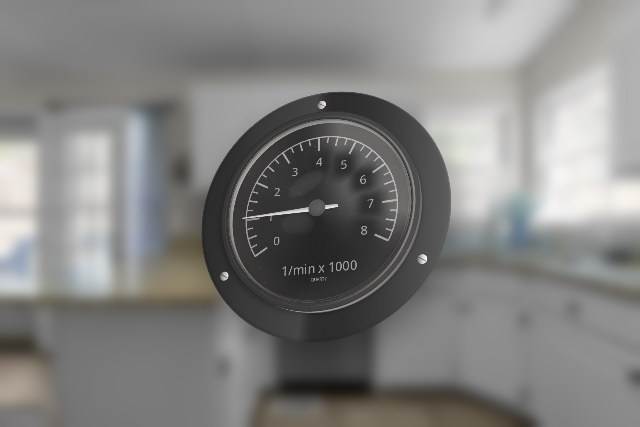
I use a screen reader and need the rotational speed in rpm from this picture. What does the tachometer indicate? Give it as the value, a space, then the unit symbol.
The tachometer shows 1000 rpm
